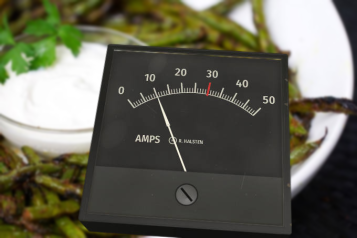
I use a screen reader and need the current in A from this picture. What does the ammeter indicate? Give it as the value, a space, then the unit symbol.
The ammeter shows 10 A
